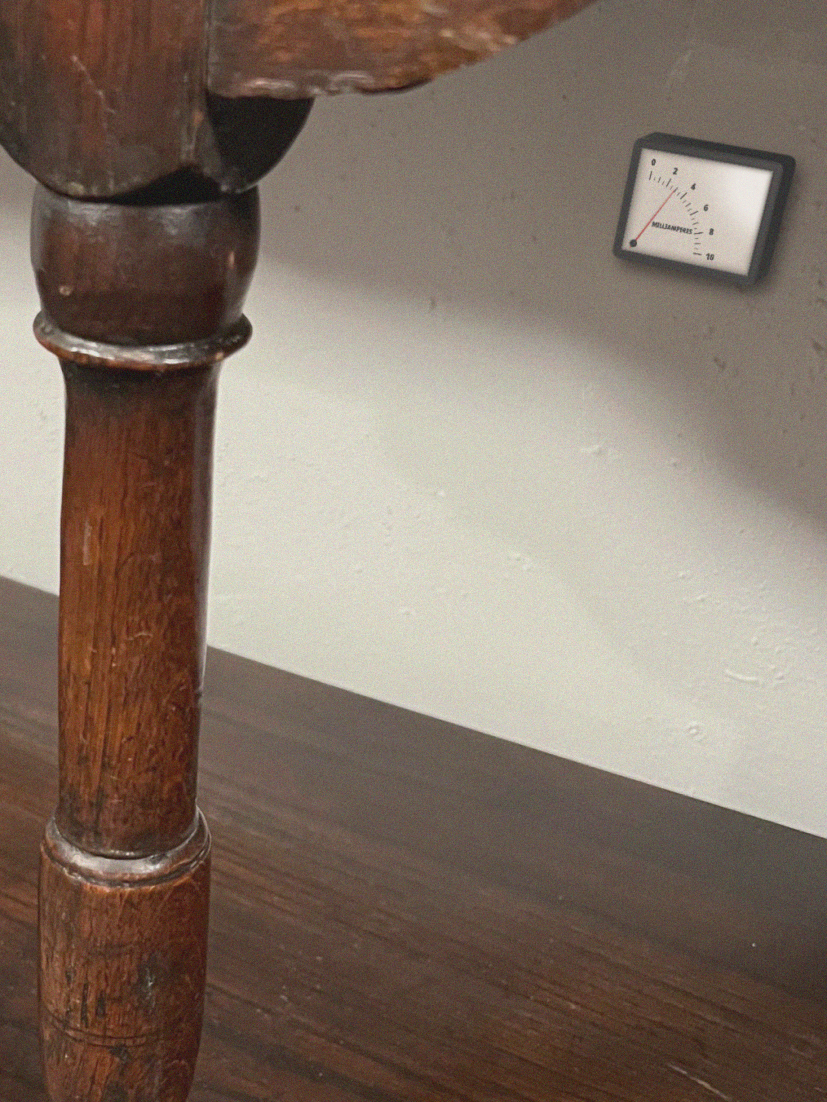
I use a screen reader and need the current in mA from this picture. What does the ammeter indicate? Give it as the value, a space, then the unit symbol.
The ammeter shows 3 mA
